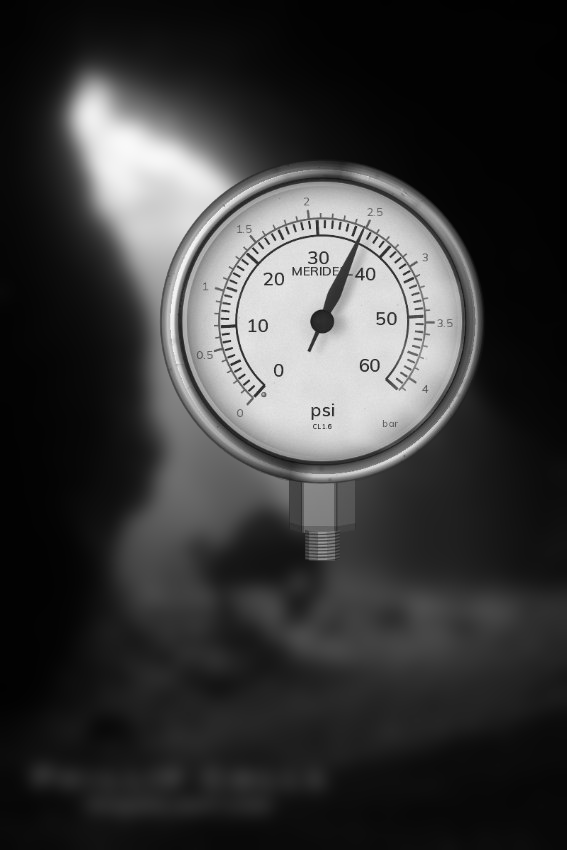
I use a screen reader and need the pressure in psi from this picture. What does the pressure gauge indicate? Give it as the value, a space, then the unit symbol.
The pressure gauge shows 36 psi
